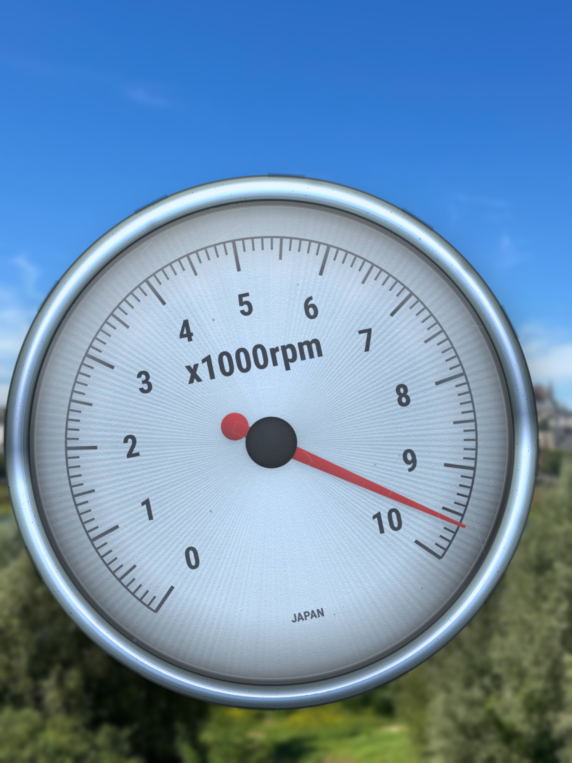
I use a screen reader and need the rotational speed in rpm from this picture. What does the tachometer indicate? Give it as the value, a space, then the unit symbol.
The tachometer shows 9600 rpm
